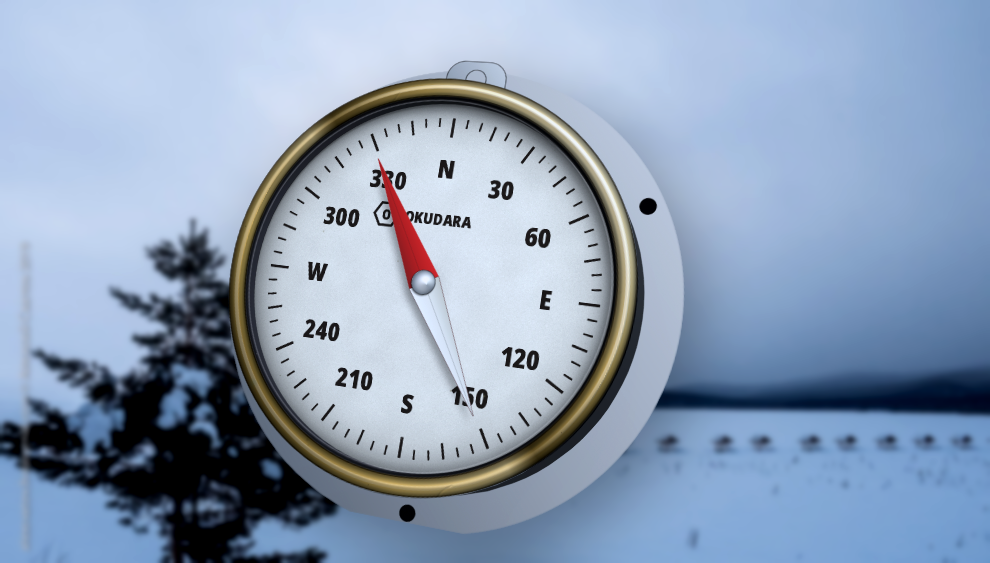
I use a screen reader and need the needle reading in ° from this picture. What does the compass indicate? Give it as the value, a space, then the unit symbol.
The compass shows 330 °
